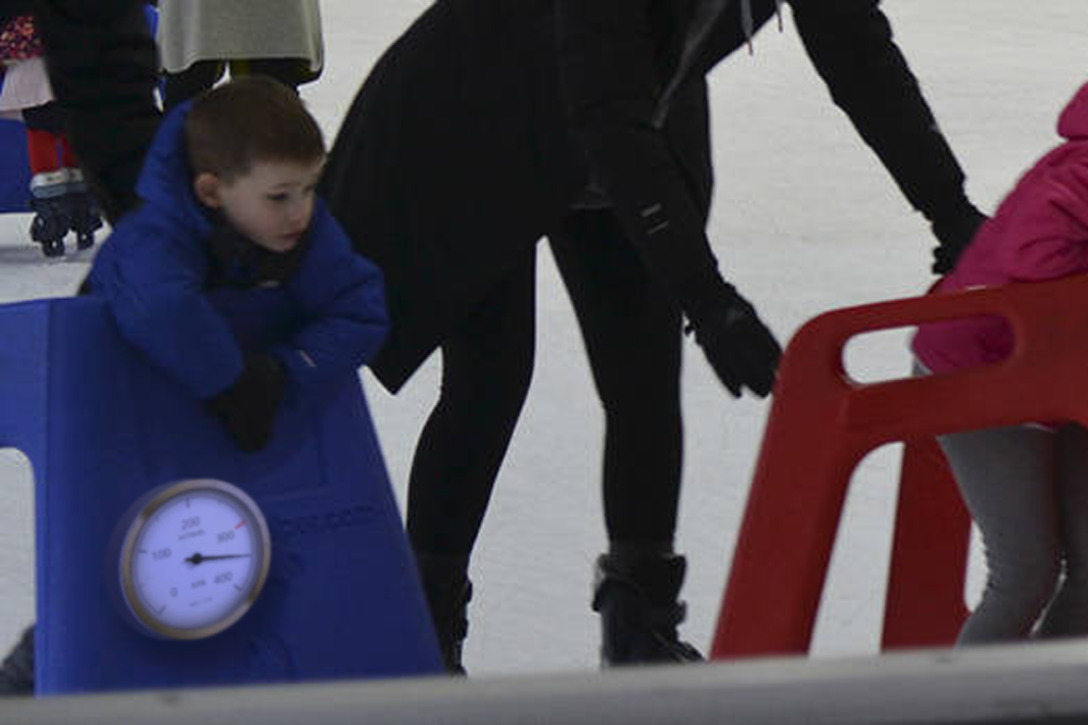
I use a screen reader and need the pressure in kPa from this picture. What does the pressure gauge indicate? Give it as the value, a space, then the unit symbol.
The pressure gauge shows 350 kPa
